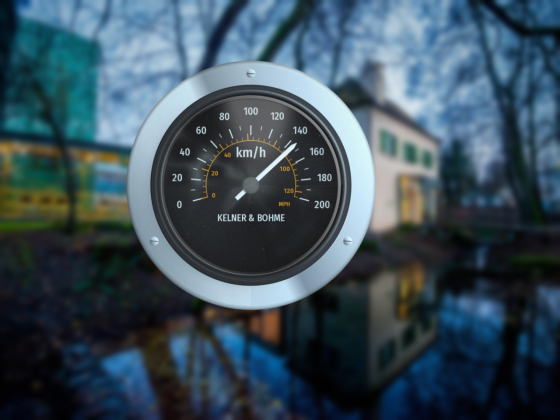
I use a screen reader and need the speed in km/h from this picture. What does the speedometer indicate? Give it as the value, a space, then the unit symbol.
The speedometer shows 145 km/h
